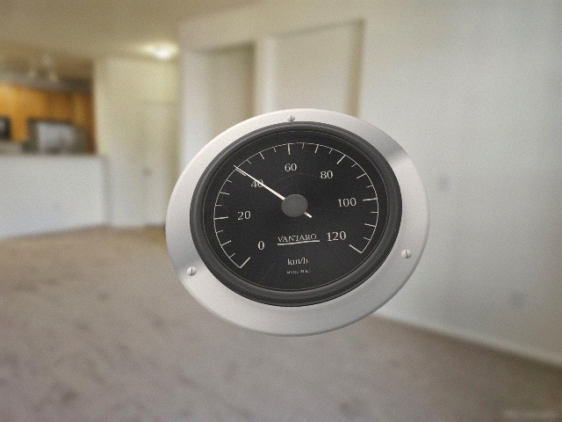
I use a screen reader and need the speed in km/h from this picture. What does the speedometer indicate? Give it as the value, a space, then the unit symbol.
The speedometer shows 40 km/h
